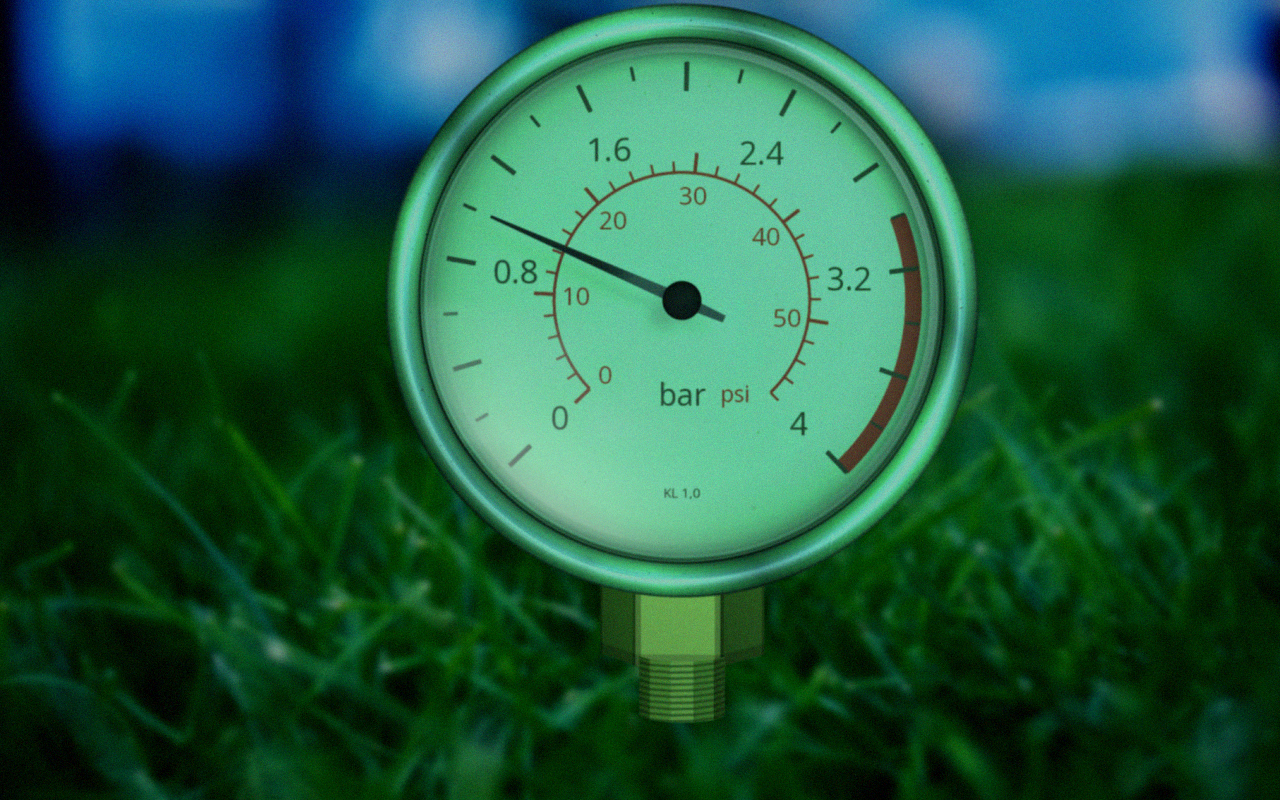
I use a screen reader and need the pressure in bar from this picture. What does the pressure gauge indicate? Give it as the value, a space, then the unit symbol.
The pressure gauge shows 1 bar
